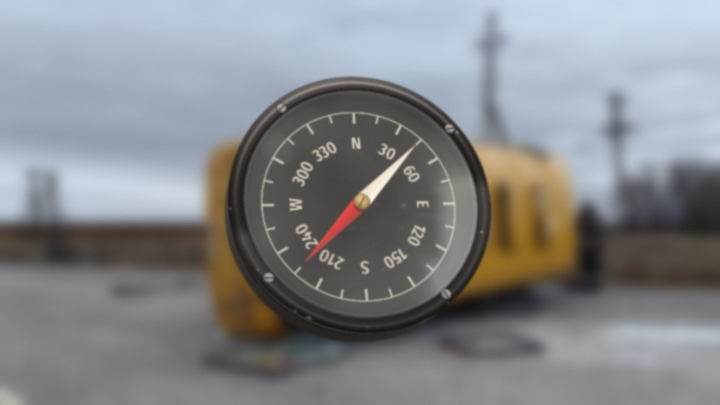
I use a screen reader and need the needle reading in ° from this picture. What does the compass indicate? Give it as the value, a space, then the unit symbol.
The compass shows 225 °
